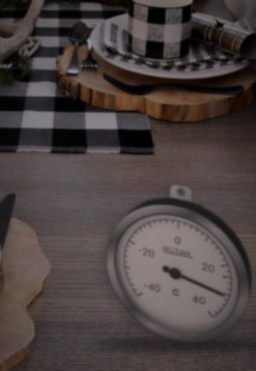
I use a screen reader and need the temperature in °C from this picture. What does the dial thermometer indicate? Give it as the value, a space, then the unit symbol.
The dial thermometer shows 30 °C
